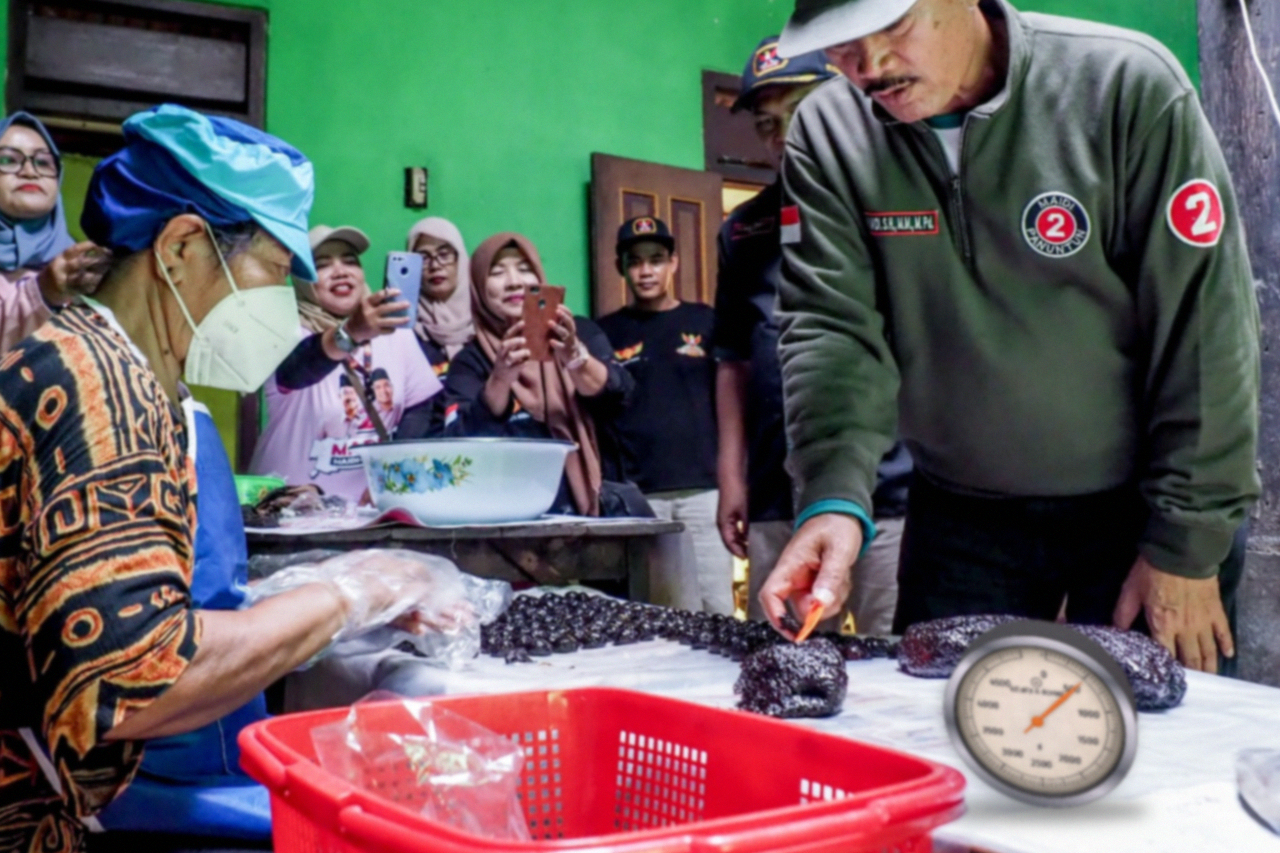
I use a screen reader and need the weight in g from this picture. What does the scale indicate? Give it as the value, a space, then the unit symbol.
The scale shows 500 g
